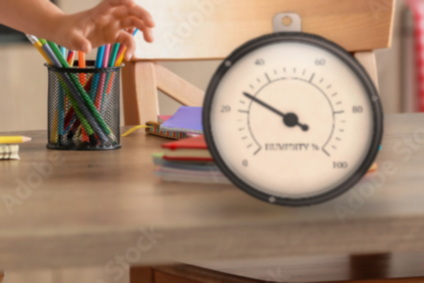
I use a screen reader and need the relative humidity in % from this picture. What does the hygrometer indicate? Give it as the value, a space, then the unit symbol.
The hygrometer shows 28 %
